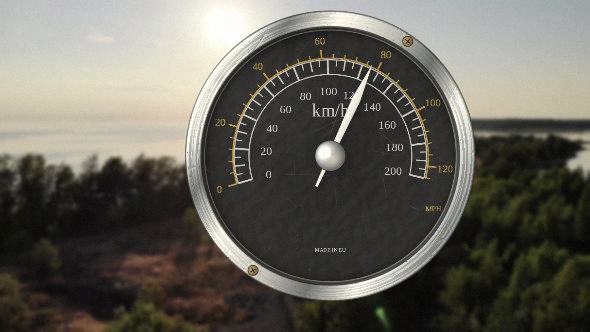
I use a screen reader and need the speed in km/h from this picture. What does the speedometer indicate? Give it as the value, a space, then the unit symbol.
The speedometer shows 125 km/h
